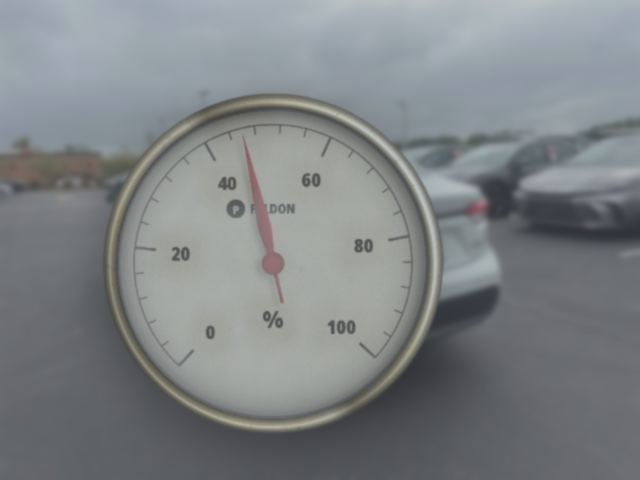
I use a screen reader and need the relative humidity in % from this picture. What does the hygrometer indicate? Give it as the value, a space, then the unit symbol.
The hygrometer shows 46 %
